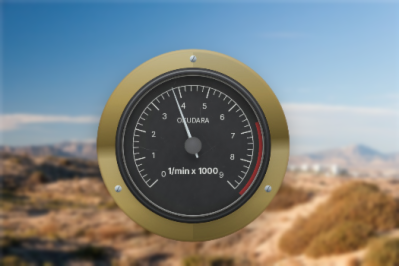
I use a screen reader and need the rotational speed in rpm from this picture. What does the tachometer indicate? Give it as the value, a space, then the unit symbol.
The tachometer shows 3800 rpm
